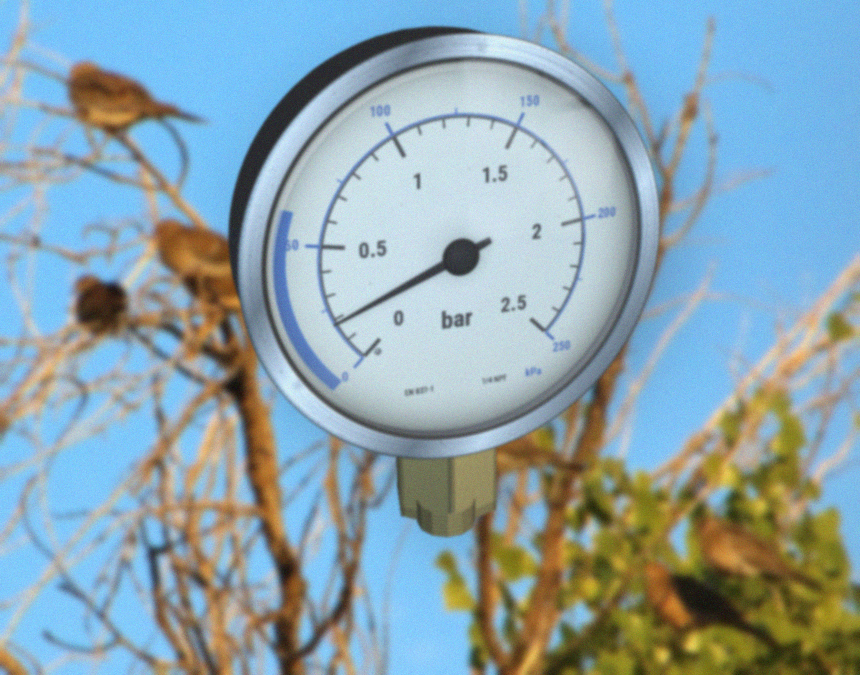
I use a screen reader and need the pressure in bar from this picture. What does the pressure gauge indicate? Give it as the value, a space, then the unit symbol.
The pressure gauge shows 0.2 bar
